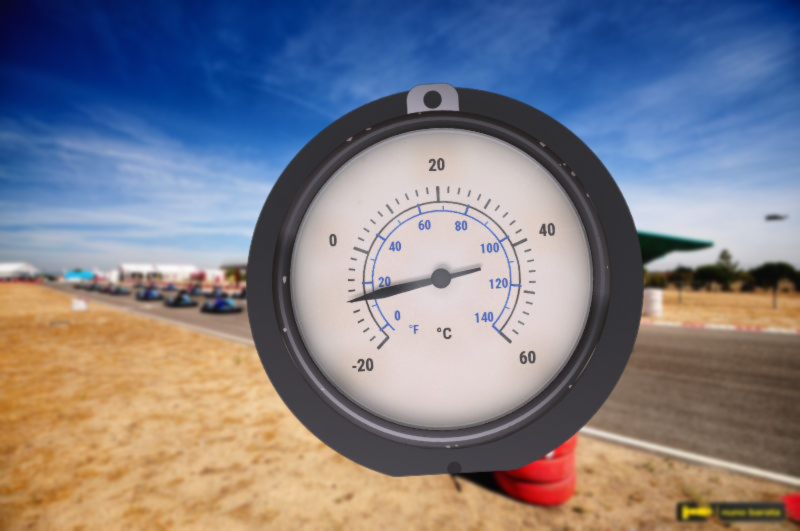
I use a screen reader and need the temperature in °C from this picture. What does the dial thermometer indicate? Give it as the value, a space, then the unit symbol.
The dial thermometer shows -10 °C
